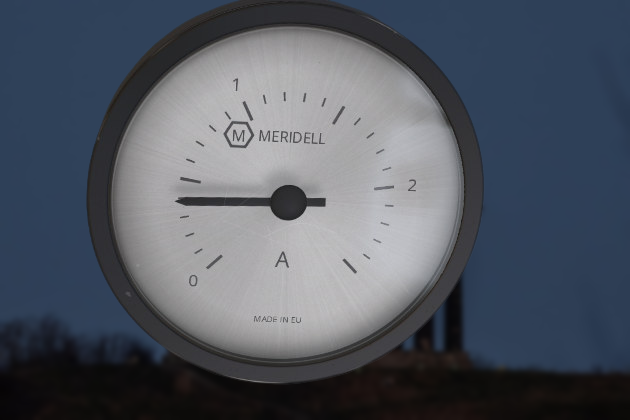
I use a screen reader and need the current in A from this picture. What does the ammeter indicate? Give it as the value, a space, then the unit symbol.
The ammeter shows 0.4 A
